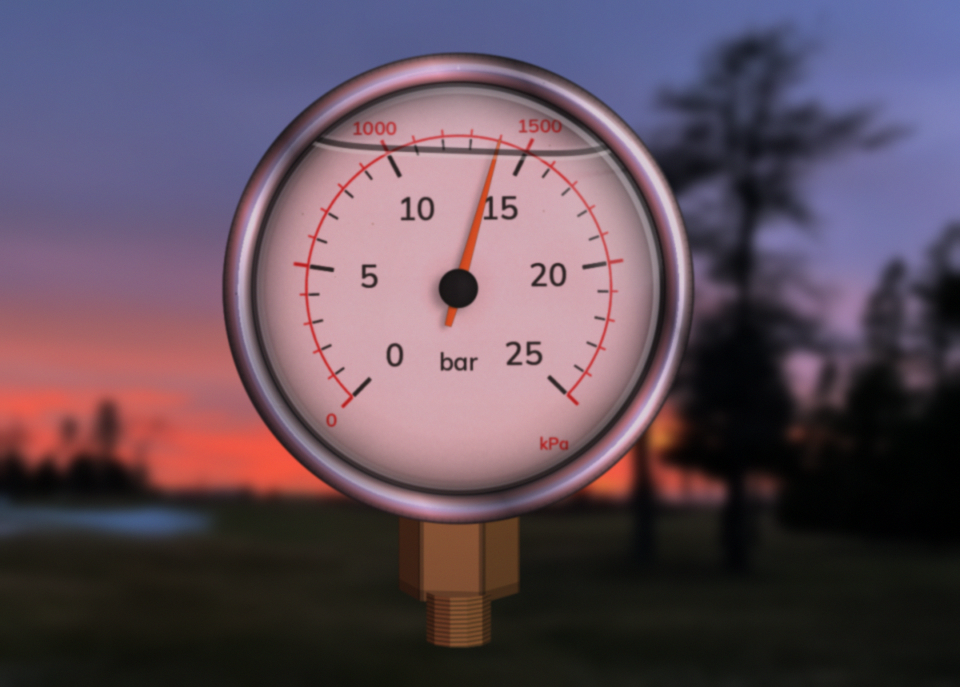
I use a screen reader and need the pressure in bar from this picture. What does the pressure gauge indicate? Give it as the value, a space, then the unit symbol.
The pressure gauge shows 14 bar
